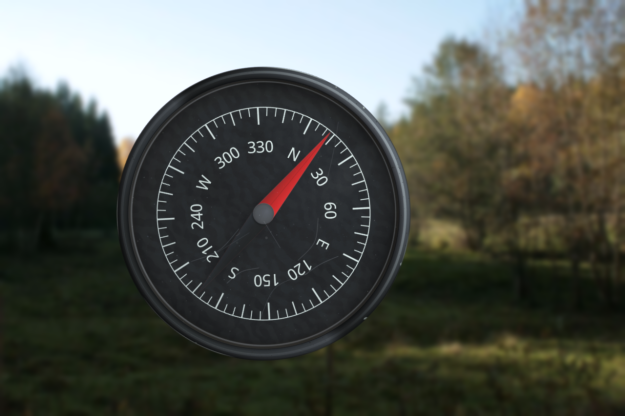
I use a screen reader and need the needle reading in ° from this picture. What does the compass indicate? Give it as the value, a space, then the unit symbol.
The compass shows 12.5 °
